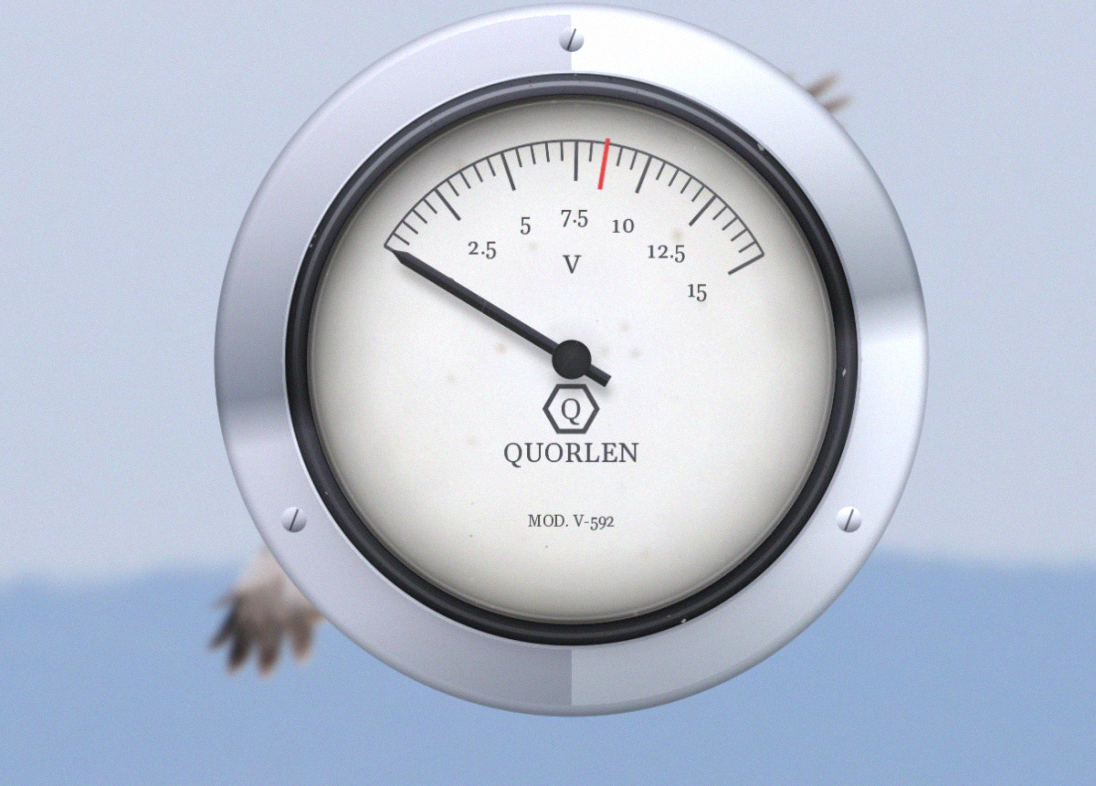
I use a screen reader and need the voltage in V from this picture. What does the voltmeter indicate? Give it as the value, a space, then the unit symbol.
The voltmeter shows 0 V
